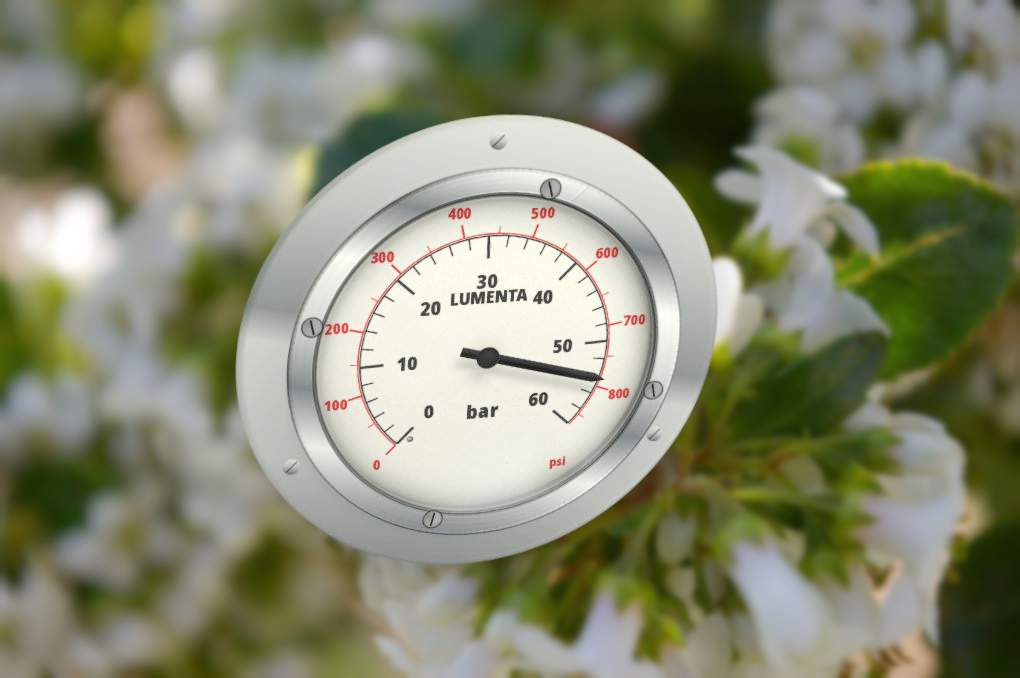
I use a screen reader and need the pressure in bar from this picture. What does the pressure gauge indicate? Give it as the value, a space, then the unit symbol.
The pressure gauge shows 54 bar
